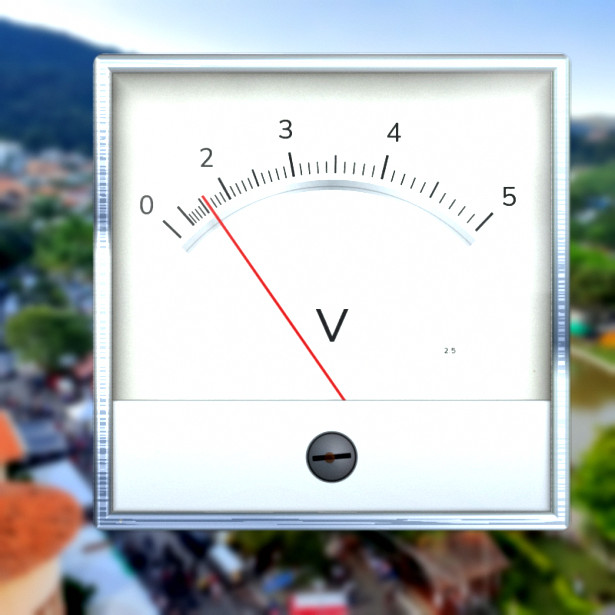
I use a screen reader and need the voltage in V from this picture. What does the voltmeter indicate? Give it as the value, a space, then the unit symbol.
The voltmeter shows 1.6 V
